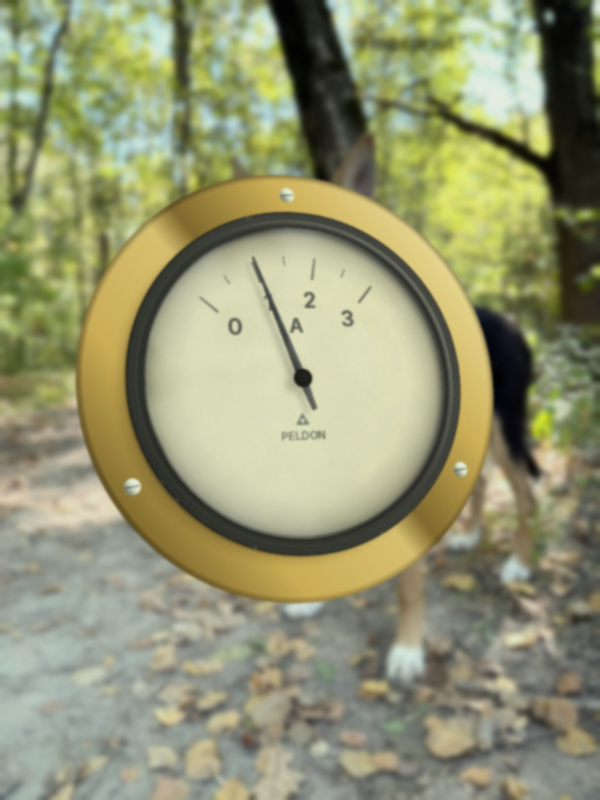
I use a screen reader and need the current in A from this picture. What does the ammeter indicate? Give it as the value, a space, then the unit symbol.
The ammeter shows 1 A
